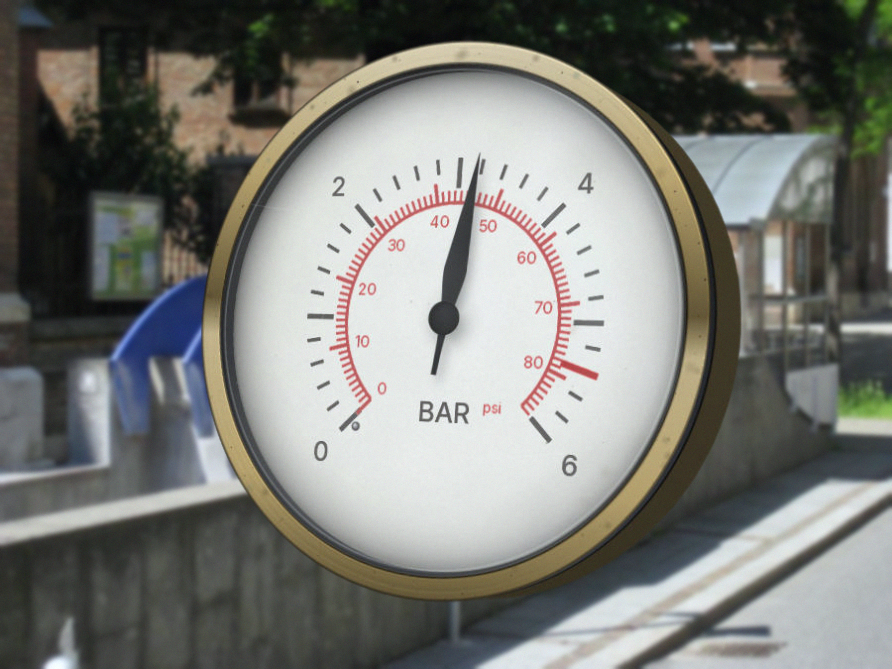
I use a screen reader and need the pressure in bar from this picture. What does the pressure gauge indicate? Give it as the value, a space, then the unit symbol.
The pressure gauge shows 3.2 bar
